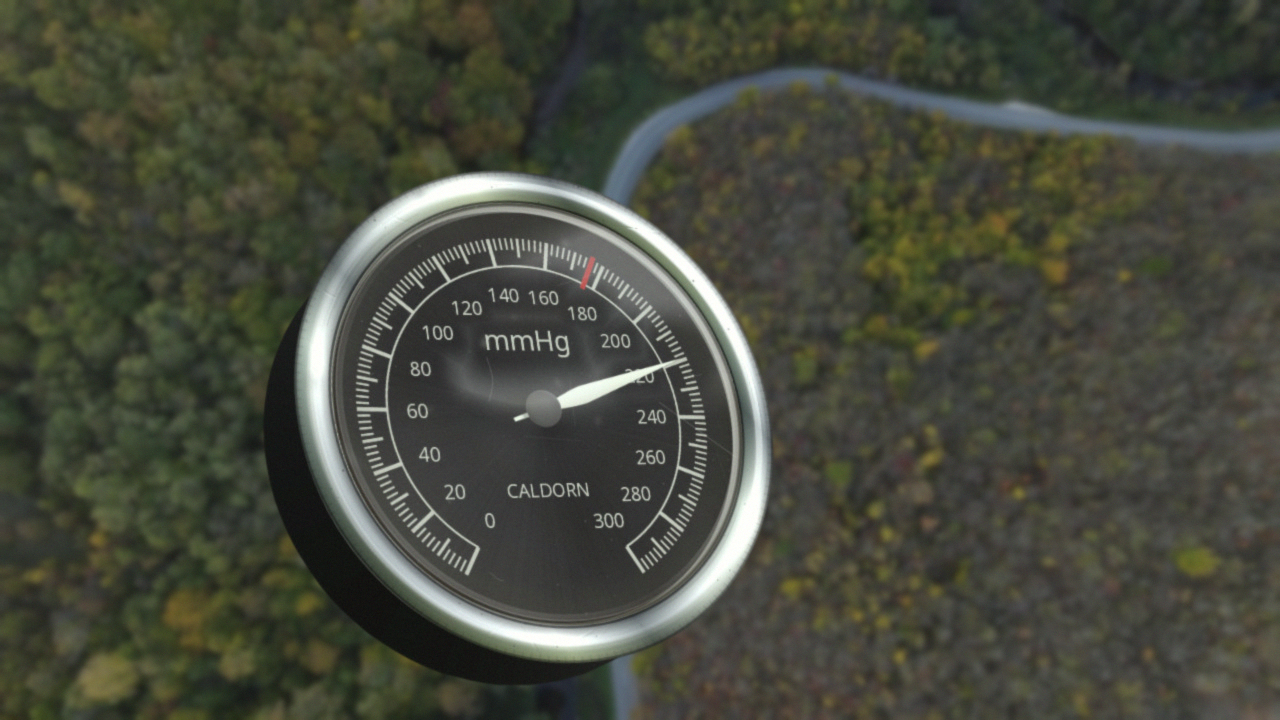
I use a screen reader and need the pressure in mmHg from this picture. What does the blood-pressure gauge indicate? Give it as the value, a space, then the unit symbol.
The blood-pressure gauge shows 220 mmHg
